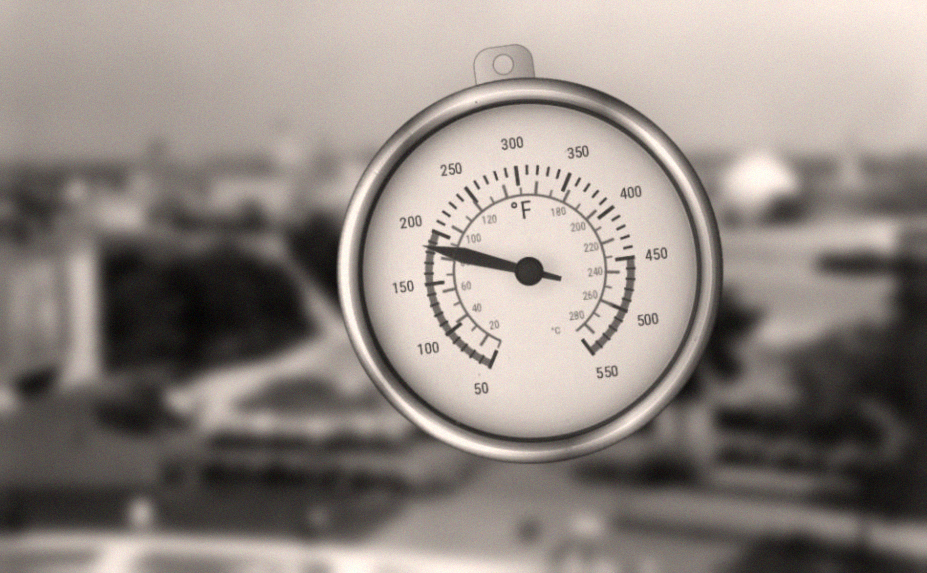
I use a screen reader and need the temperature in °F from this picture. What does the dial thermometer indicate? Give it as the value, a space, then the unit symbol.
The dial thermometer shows 185 °F
